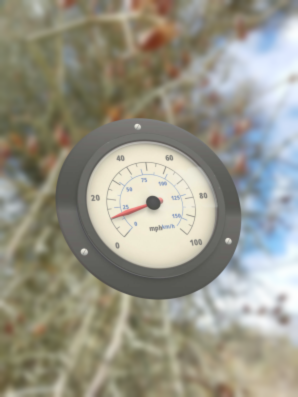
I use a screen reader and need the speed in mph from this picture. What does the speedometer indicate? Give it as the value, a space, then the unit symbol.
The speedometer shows 10 mph
